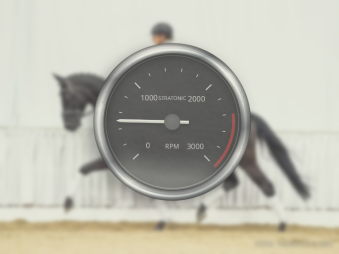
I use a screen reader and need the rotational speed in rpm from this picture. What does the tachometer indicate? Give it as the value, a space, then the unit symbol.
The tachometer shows 500 rpm
